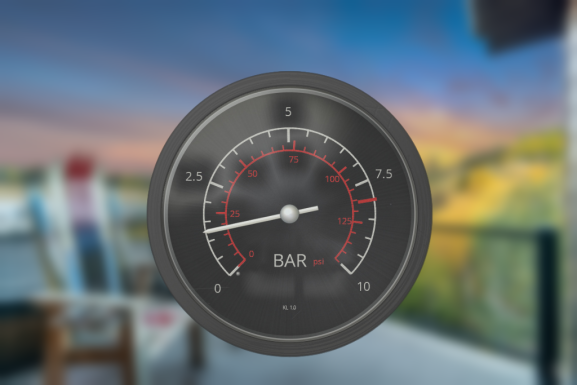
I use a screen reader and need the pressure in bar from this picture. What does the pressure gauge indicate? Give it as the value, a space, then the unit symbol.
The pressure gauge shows 1.25 bar
